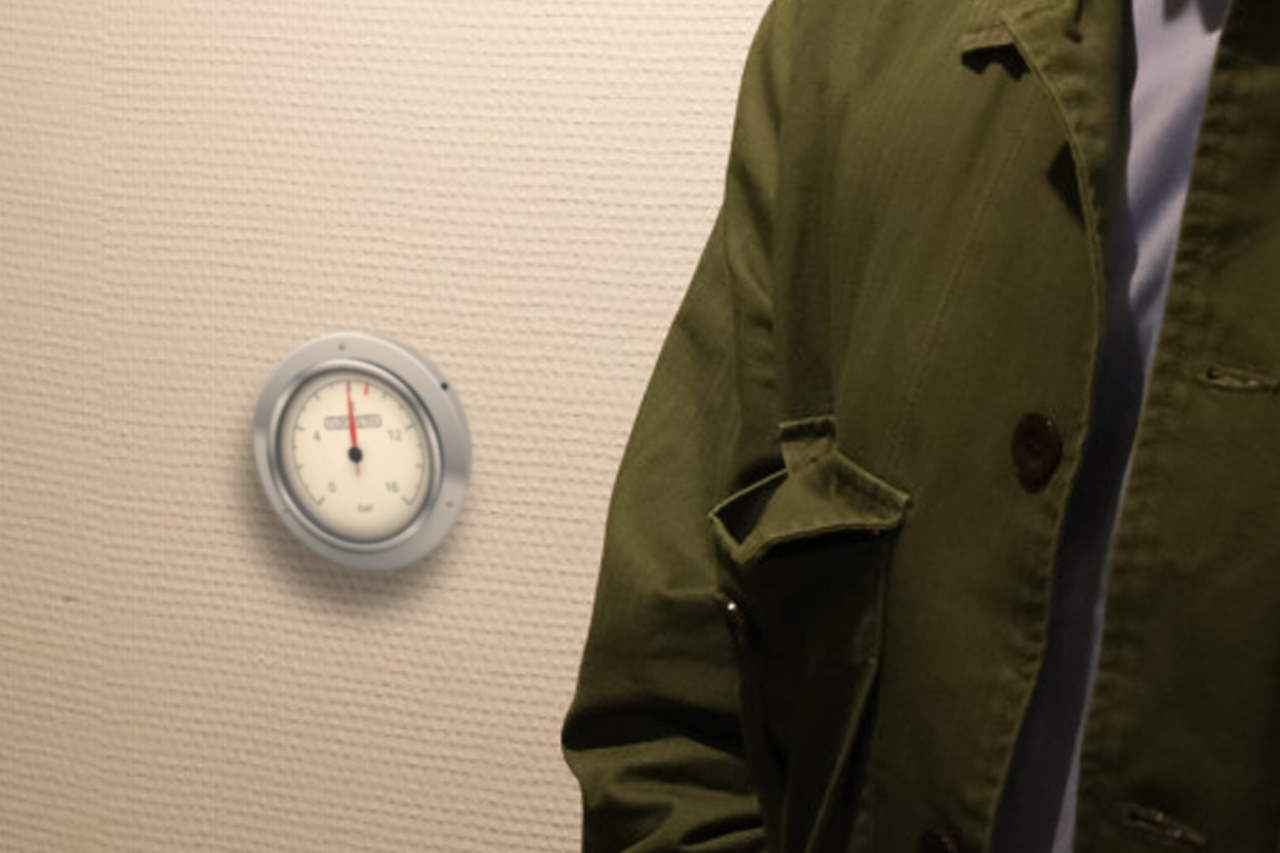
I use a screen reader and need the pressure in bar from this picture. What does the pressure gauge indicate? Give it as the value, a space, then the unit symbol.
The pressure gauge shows 8 bar
